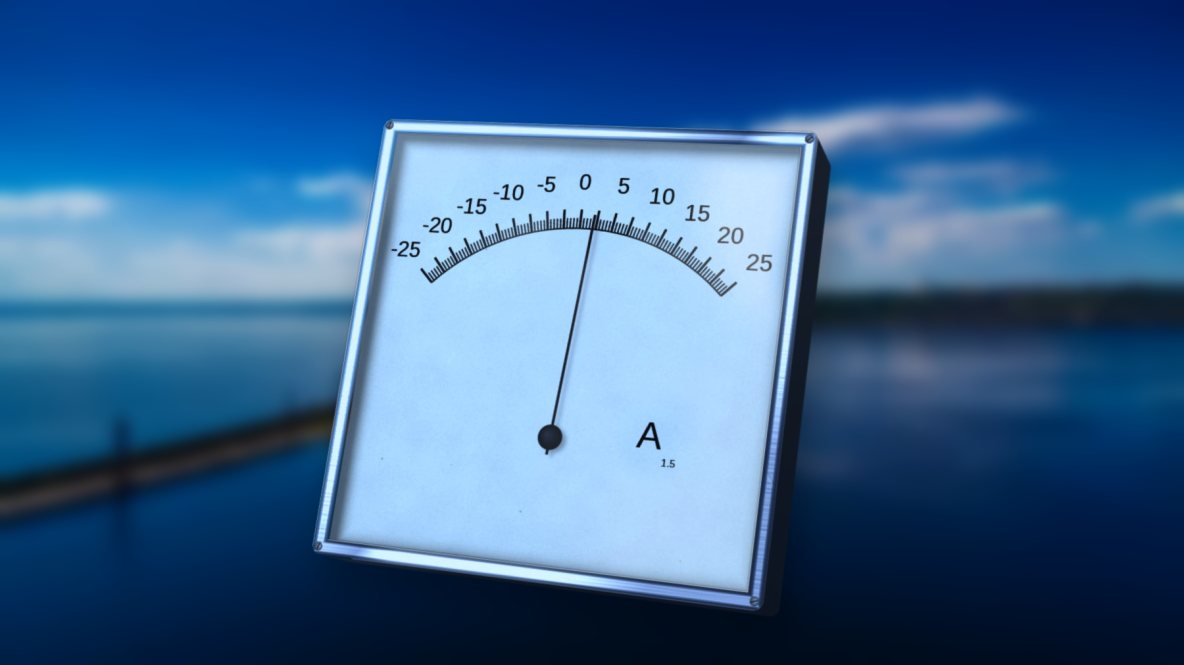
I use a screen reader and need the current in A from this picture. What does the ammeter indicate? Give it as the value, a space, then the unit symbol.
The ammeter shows 2.5 A
